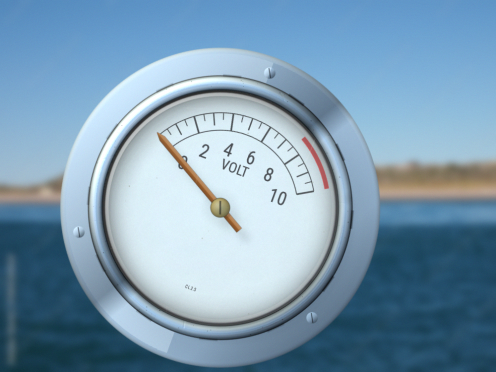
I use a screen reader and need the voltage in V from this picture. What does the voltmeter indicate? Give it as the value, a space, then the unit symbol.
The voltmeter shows 0 V
